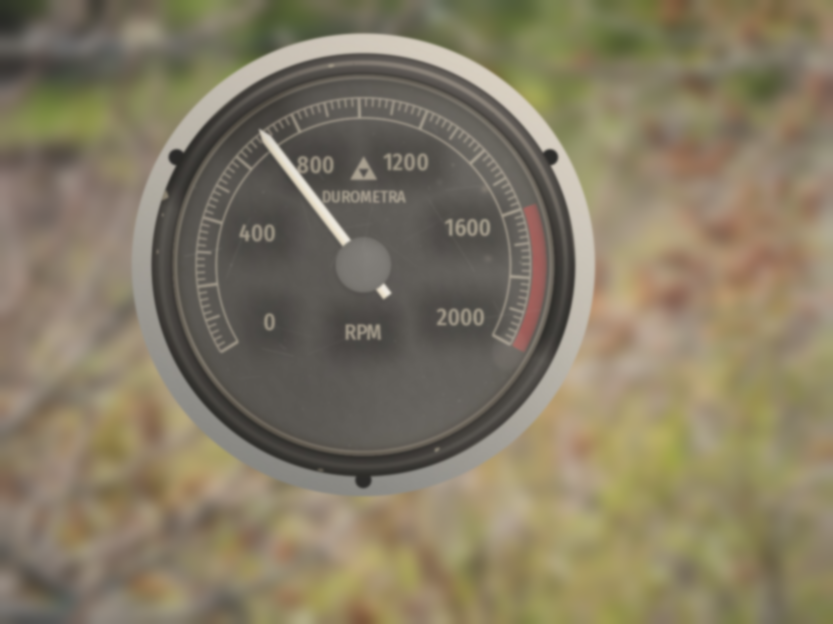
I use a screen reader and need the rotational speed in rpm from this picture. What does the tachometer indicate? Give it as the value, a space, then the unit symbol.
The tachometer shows 700 rpm
